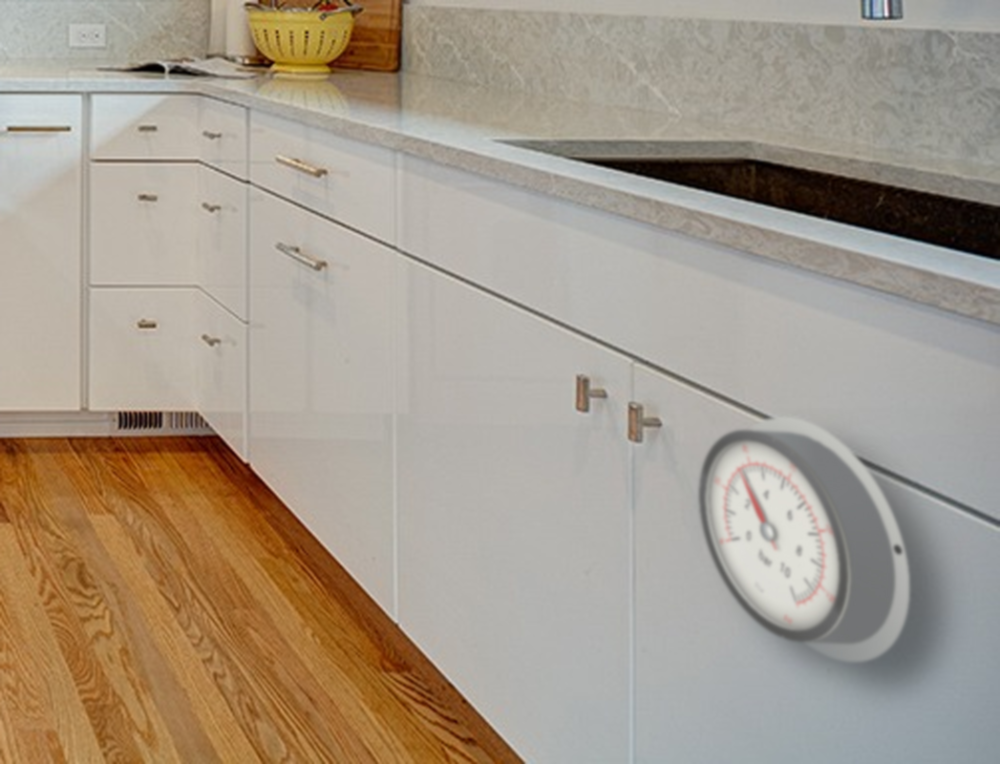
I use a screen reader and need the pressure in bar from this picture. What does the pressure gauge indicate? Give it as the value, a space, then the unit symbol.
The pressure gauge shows 3 bar
